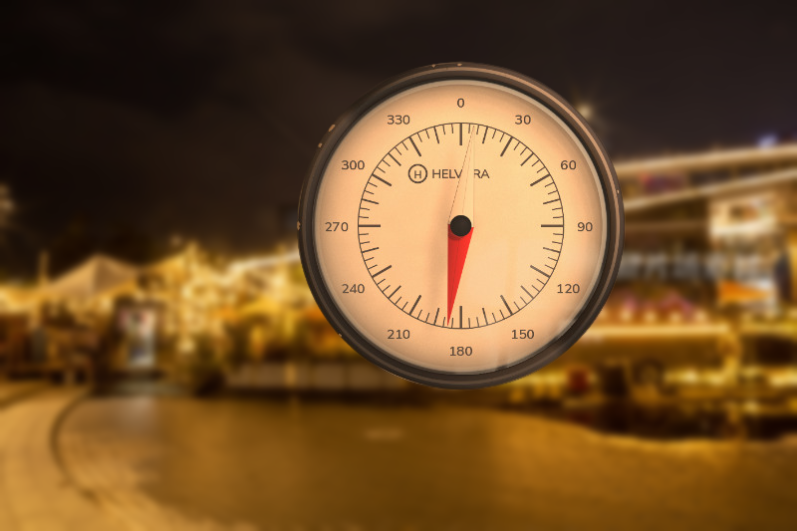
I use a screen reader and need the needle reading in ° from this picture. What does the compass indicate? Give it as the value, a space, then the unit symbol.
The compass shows 187.5 °
